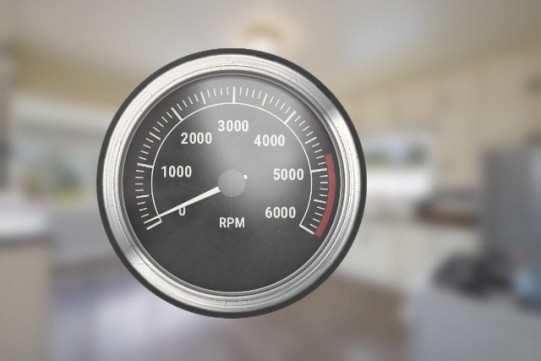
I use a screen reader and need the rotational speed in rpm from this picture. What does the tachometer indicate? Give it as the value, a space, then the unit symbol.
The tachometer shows 100 rpm
